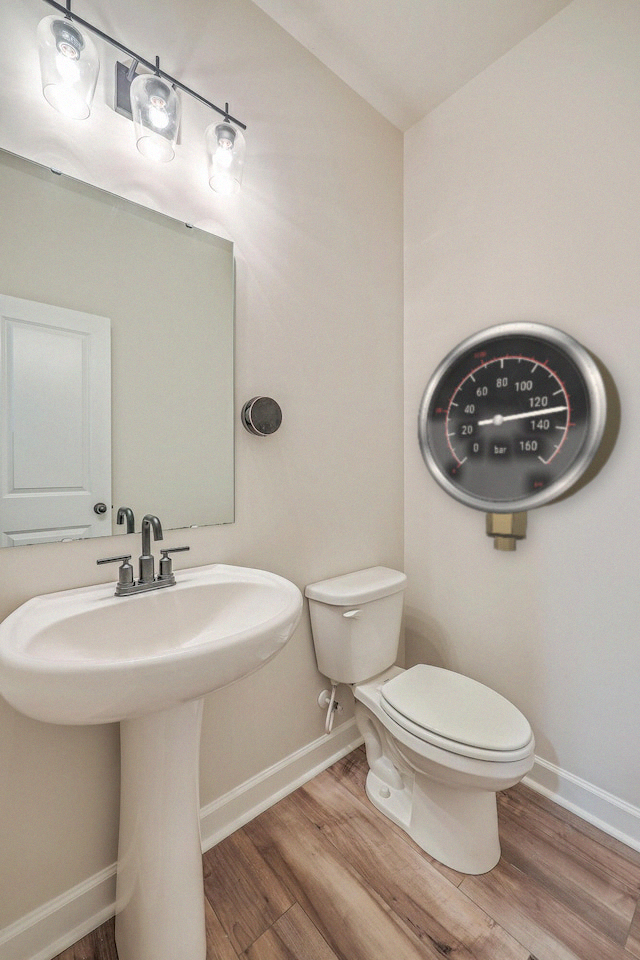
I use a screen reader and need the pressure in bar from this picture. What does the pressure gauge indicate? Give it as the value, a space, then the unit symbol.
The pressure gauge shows 130 bar
